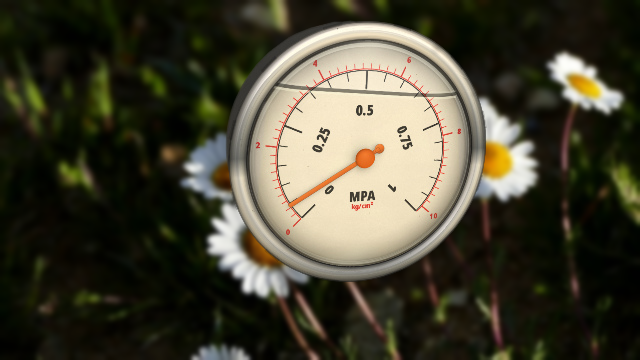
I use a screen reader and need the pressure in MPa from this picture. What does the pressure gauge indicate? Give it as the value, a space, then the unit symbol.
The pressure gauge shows 0.05 MPa
